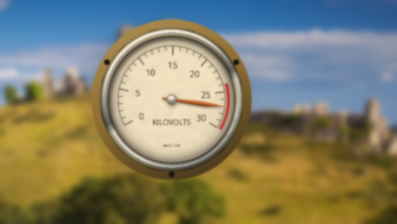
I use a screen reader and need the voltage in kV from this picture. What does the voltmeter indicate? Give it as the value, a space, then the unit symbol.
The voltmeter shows 27 kV
